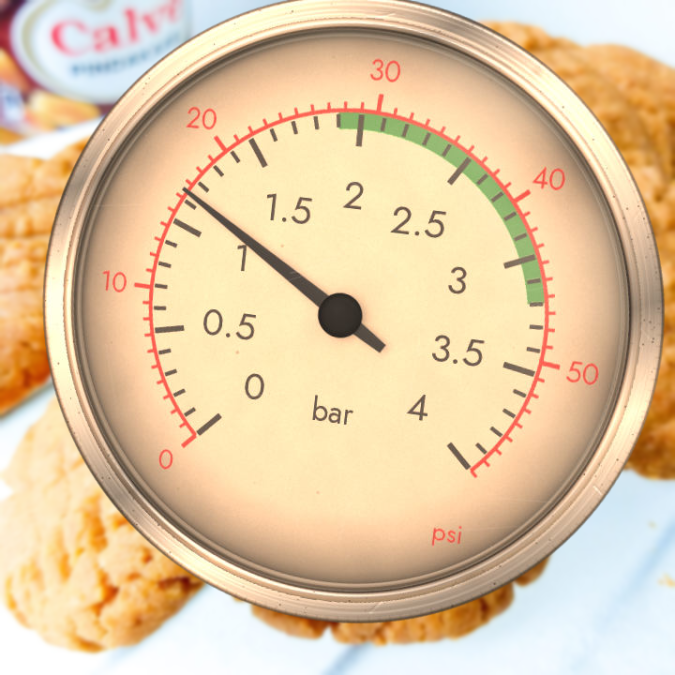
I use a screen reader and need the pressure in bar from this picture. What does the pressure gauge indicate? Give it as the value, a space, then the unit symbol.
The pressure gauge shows 1.15 bar
